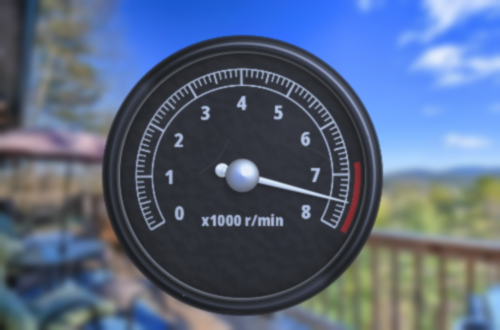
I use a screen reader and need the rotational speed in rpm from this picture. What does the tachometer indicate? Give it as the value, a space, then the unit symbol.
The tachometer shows 7500 rpm
